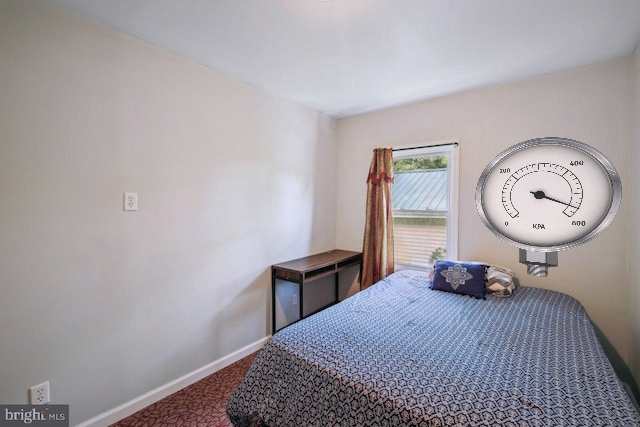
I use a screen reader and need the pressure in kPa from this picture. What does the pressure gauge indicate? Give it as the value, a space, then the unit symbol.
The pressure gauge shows 560 kPa
